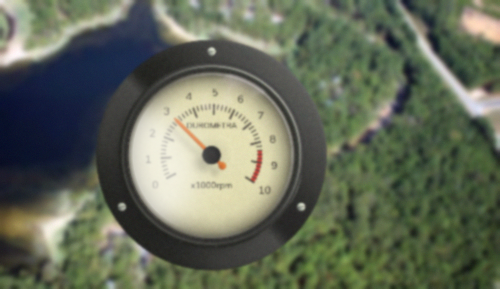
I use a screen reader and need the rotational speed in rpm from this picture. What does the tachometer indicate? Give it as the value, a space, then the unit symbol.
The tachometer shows 3000 rpm
